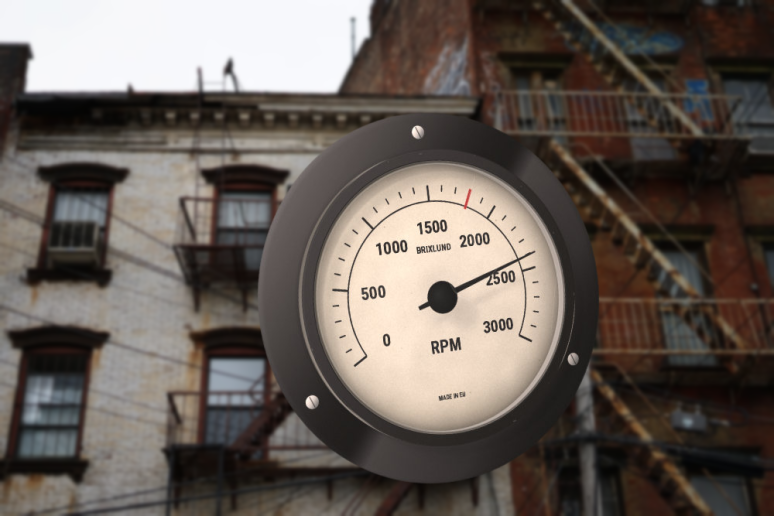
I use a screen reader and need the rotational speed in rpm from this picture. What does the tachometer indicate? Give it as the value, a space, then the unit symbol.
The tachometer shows 2400 rpm
